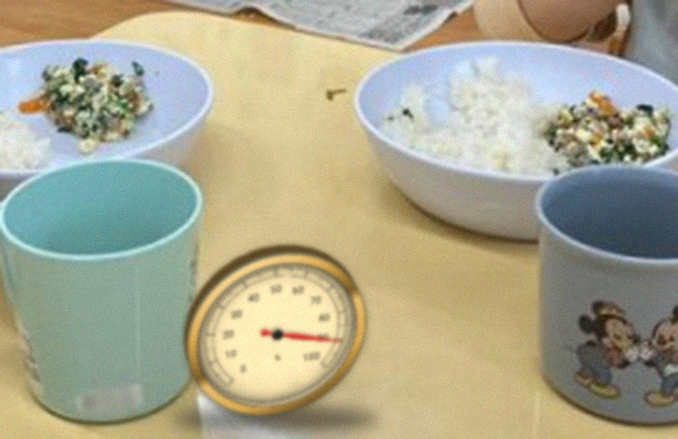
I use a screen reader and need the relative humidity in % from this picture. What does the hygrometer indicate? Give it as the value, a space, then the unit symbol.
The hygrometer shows 90 %
